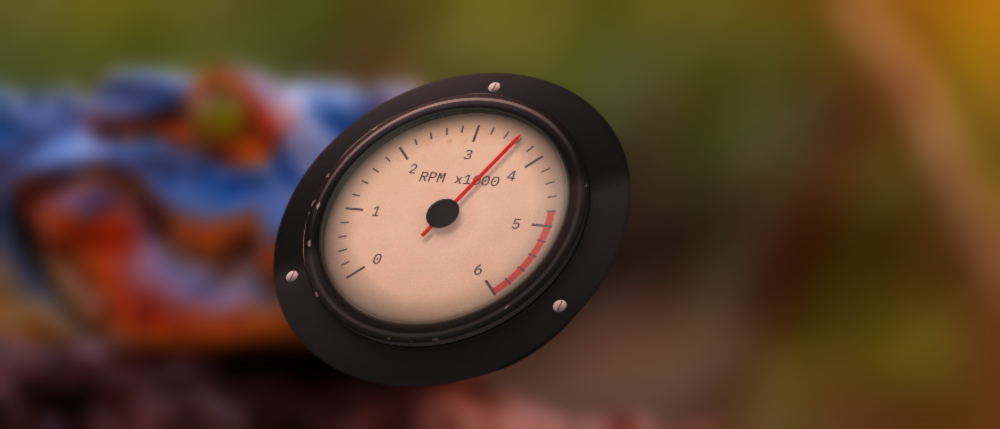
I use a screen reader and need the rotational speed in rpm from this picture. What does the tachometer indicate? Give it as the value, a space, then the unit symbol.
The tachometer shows 3600 rpm
